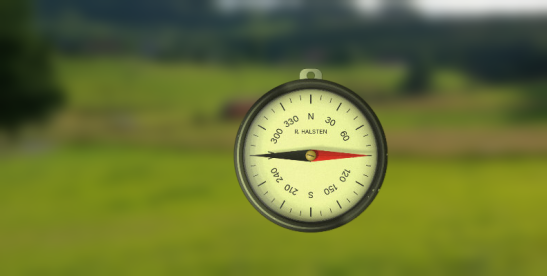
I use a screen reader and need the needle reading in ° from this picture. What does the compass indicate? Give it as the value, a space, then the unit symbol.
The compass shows 90 °
